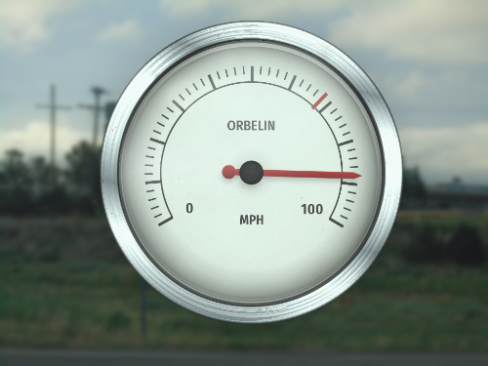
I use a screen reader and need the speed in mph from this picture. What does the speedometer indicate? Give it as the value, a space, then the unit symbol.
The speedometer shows 88 mph
